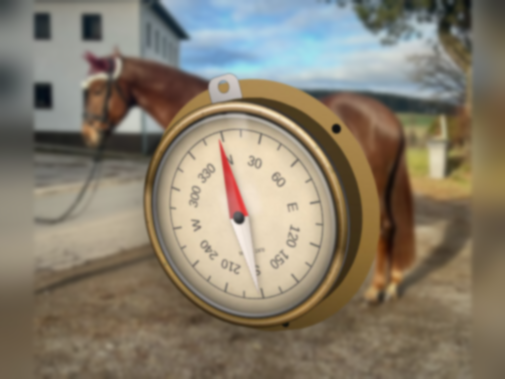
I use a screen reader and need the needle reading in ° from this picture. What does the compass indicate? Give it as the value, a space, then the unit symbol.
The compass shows 0 °
